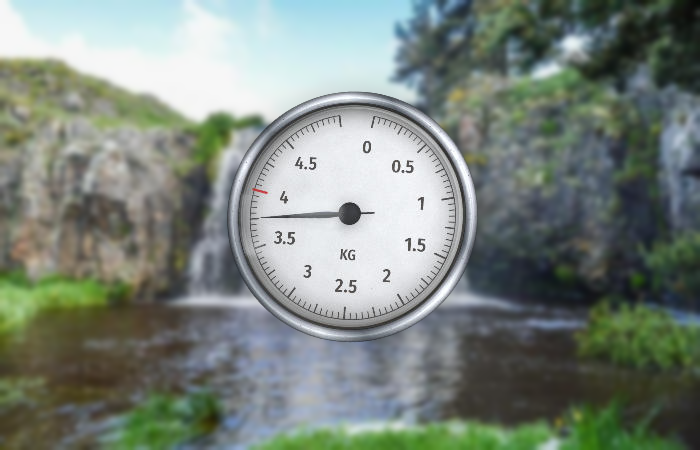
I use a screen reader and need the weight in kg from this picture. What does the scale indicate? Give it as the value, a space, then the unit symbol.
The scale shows 3.75 kg
